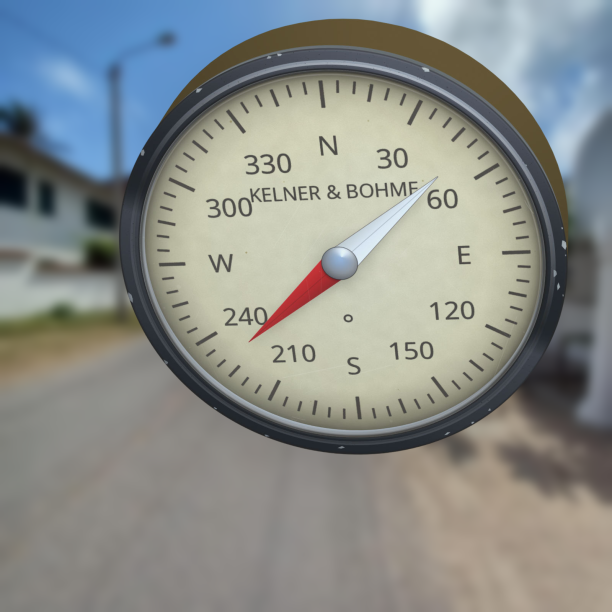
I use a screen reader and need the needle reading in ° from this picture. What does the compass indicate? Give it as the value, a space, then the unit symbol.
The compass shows 230 °
